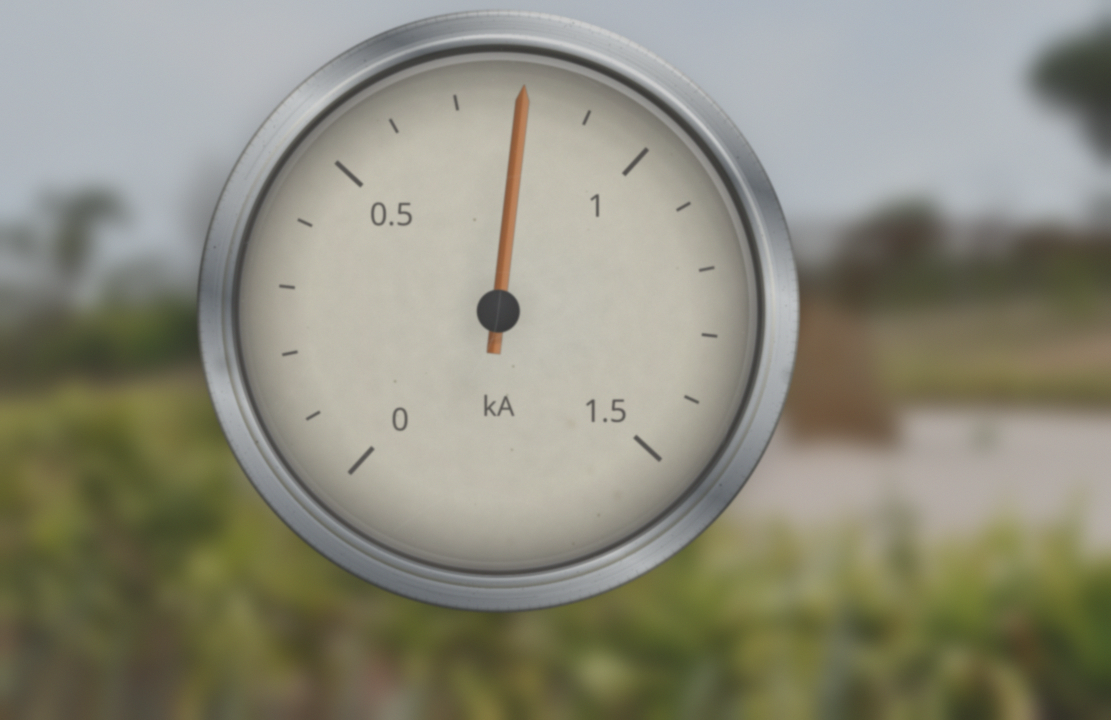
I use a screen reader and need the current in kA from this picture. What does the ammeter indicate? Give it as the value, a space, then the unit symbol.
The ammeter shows 0.8 kA
